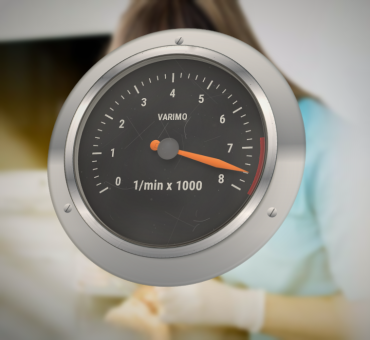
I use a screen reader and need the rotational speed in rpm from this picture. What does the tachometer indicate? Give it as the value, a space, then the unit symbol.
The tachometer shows 7600 rpm
